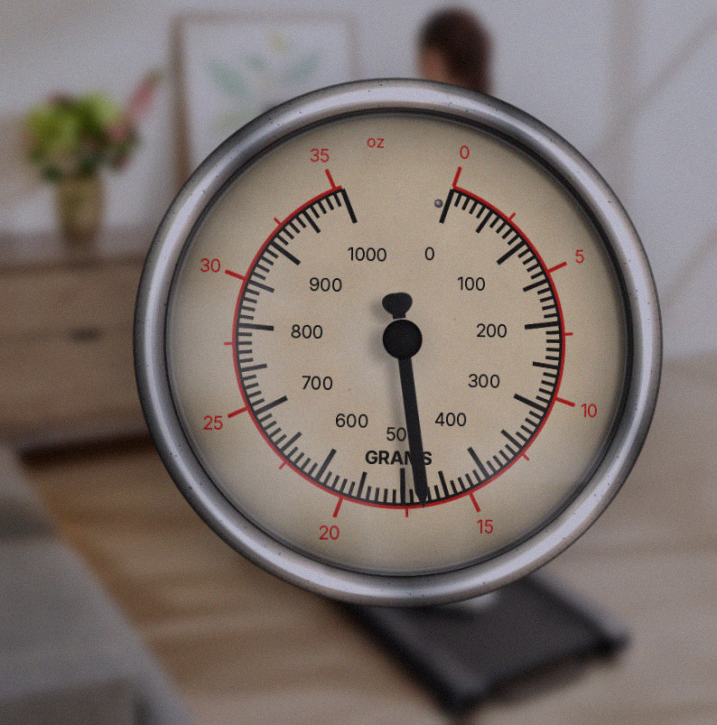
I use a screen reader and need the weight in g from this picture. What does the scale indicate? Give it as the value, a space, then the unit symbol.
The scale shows 480 g
